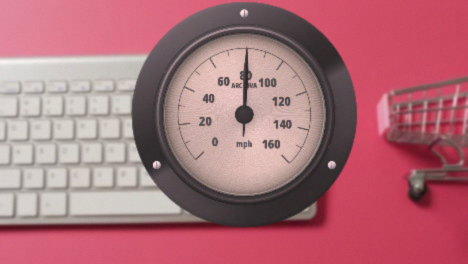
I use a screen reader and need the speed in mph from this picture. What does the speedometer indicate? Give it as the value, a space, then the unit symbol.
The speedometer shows 80 mph
